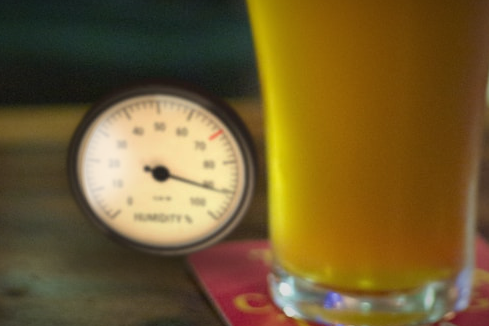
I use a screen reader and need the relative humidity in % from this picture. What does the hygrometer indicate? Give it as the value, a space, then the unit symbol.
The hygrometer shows 90 %
